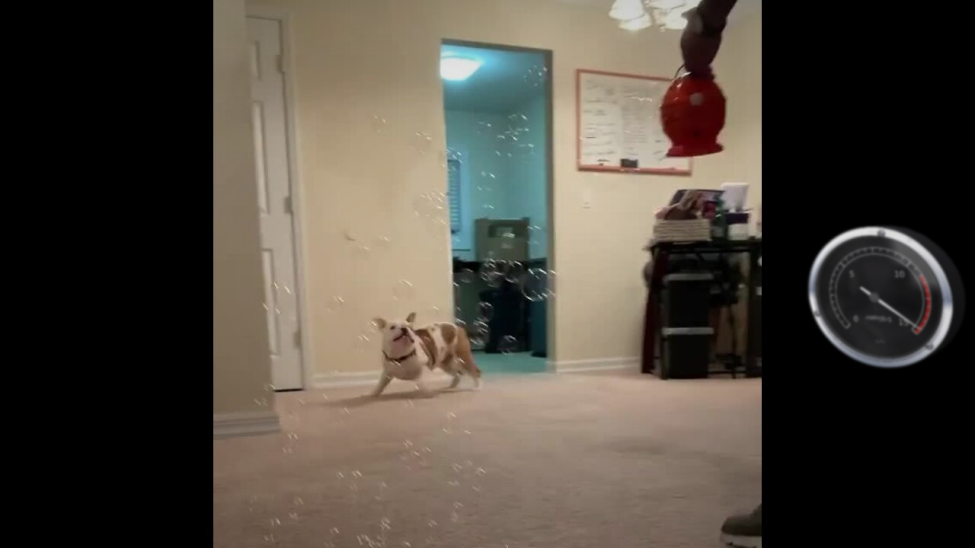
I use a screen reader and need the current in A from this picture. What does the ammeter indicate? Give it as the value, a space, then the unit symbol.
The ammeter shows 14.5 A
